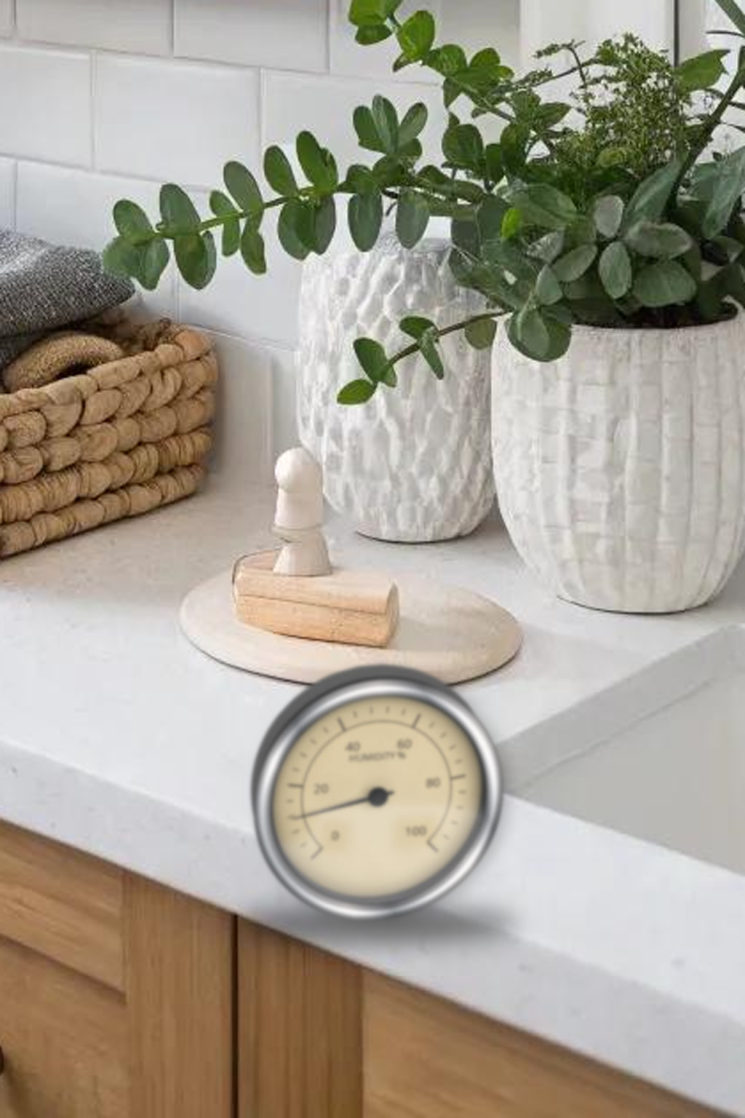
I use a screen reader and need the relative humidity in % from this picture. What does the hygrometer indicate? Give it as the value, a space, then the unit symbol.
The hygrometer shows 12 %
